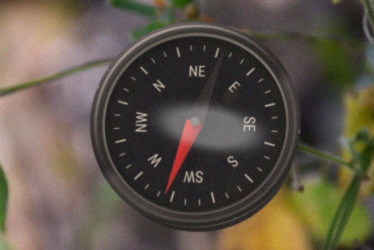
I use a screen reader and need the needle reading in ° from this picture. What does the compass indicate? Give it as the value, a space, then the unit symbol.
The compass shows 245 °
